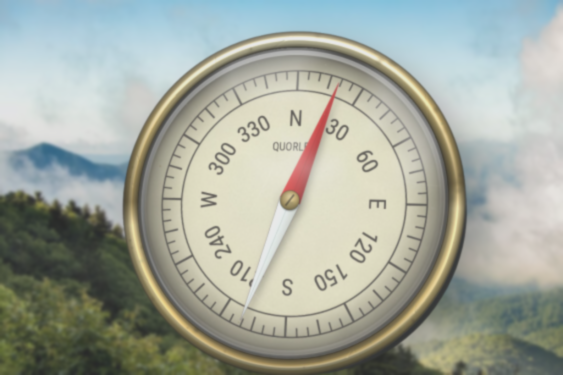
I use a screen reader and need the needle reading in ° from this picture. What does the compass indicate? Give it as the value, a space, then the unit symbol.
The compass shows 20 °
